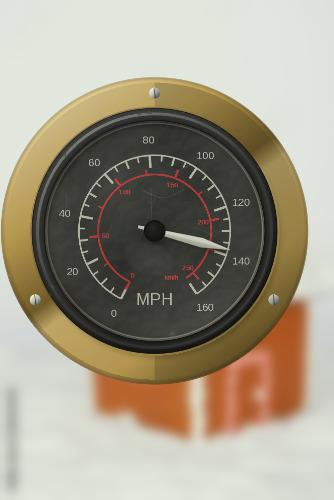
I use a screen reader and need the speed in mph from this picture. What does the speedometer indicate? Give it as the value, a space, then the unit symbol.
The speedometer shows 137.5 mph
